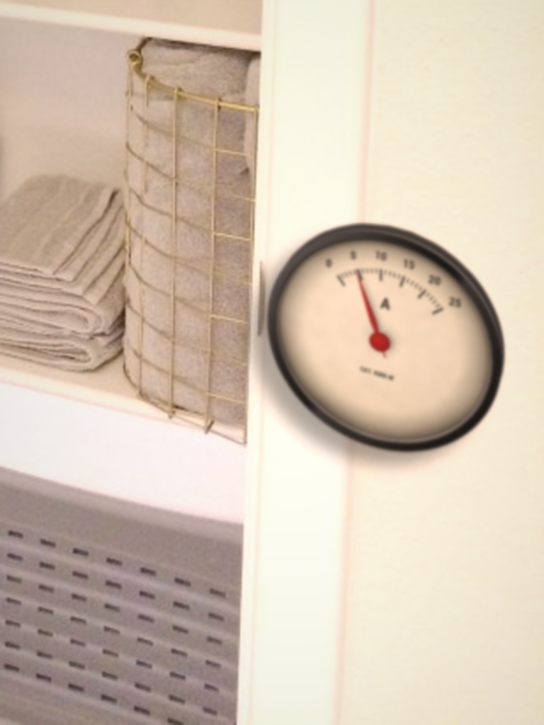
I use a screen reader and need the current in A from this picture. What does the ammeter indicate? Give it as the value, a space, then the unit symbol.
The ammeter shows 5 A
